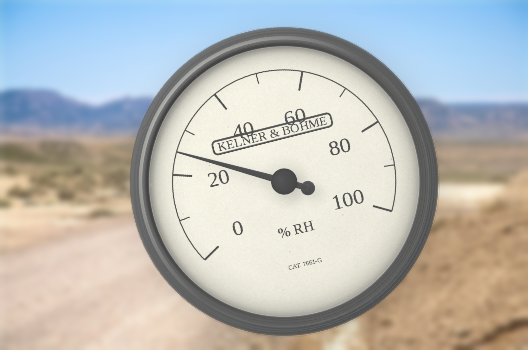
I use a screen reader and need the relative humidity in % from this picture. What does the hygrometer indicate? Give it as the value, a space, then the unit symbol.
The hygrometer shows 25 %
